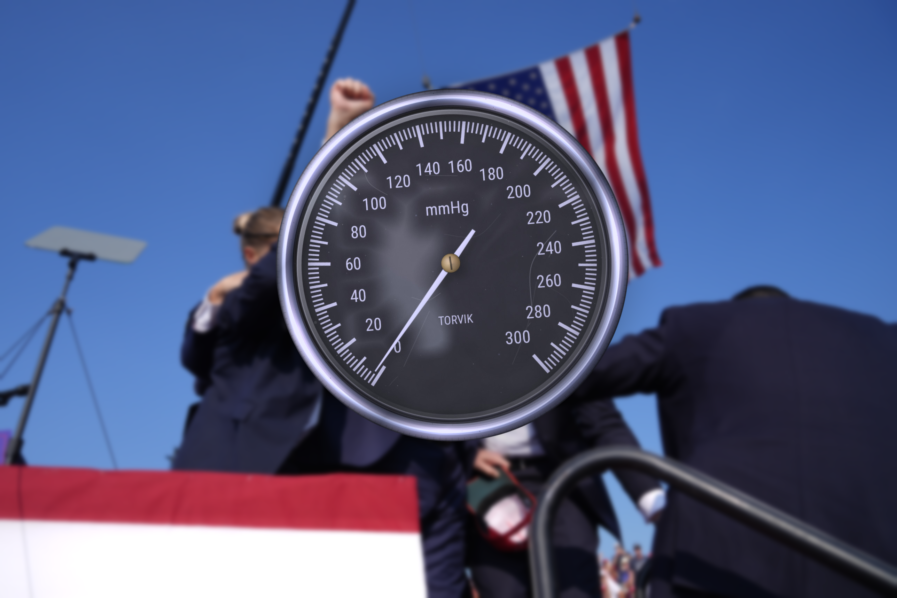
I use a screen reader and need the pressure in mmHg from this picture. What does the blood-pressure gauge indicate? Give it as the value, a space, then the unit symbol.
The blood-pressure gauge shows 2 mmHg
